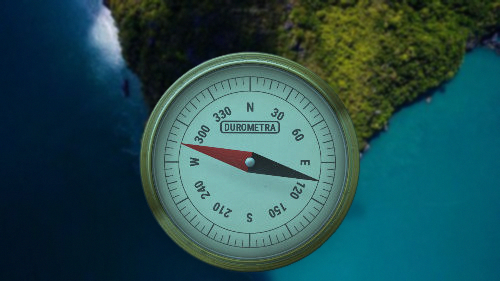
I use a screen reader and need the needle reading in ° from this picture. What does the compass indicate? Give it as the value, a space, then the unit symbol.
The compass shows 285 °
